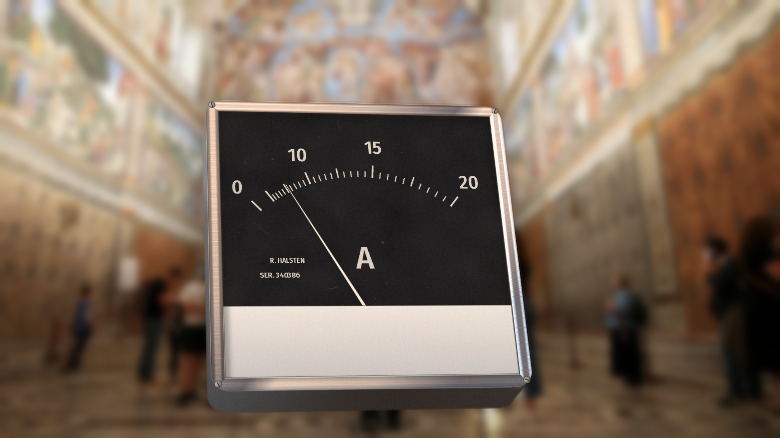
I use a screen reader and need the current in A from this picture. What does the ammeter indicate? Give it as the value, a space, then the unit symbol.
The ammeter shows 7.5 A
